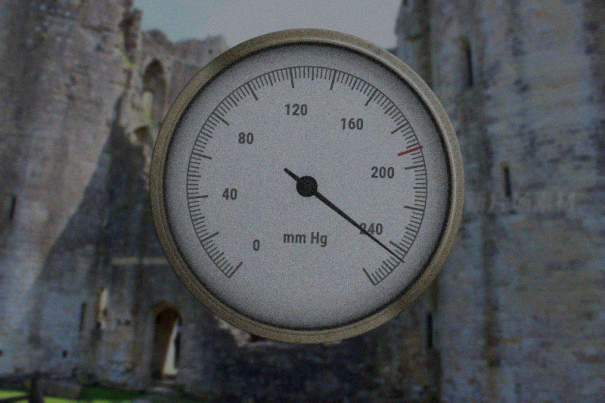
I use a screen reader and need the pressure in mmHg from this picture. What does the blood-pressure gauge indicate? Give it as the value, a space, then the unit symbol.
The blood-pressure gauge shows 244 mmHg
